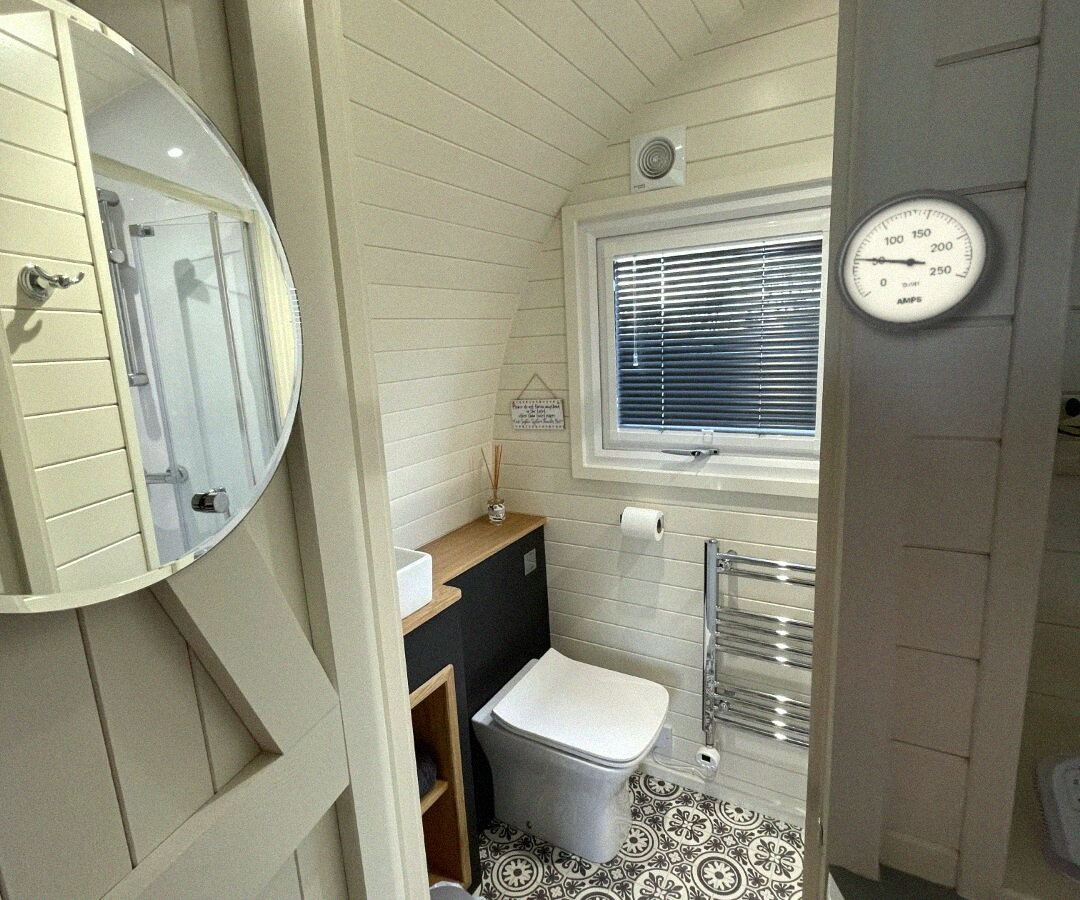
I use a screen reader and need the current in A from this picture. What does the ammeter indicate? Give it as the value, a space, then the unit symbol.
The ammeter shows 50 A
